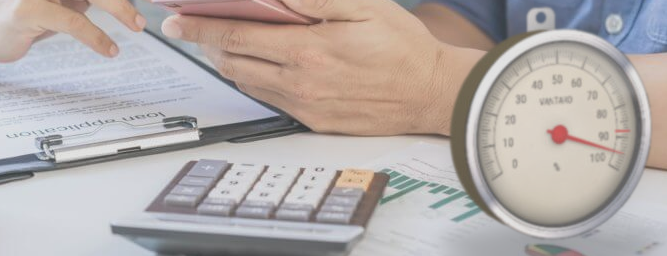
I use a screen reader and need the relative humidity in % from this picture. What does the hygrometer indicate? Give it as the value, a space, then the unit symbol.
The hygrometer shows 95 %
